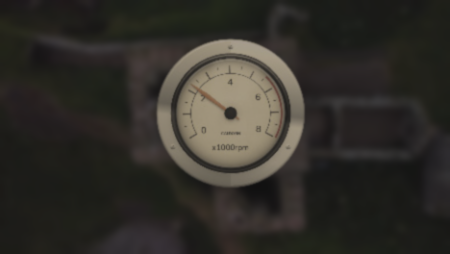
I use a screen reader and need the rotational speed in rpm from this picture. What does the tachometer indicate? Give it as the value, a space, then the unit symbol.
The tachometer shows 2250 rpm
